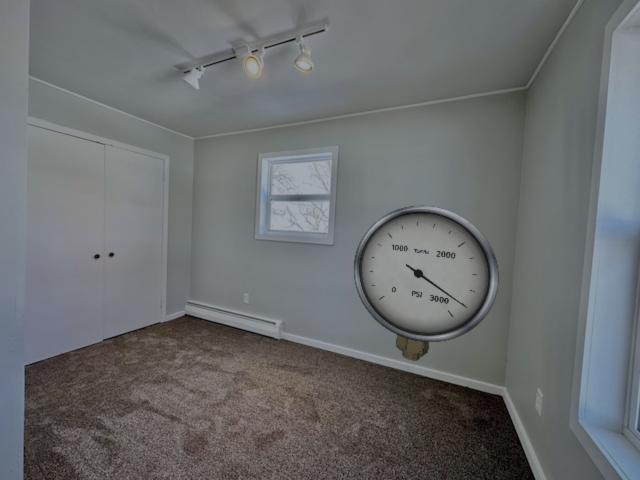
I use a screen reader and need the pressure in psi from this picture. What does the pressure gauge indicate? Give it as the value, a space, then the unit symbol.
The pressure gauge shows 2800 psi
